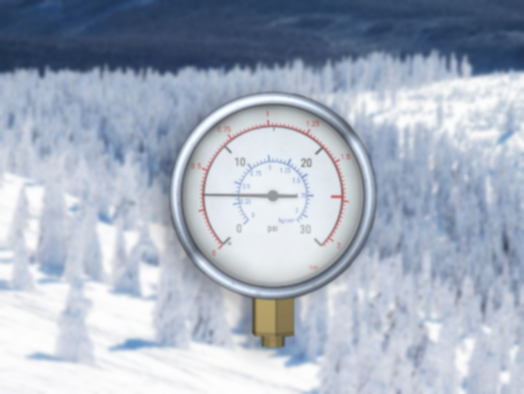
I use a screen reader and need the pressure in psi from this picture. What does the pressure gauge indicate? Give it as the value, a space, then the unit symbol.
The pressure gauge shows 5 psi
